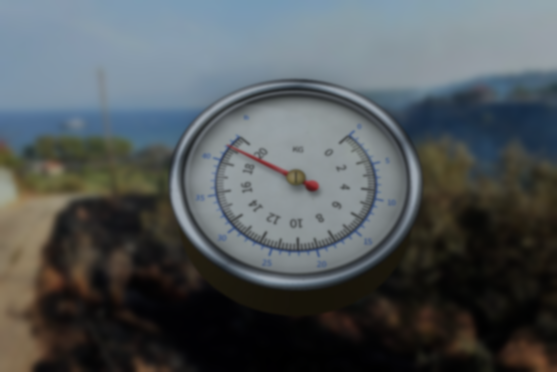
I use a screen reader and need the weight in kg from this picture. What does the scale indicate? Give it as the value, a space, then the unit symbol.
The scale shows 19 kg
